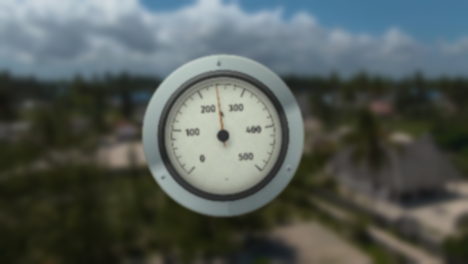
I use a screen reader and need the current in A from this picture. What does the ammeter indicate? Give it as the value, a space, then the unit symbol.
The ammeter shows 240 A
